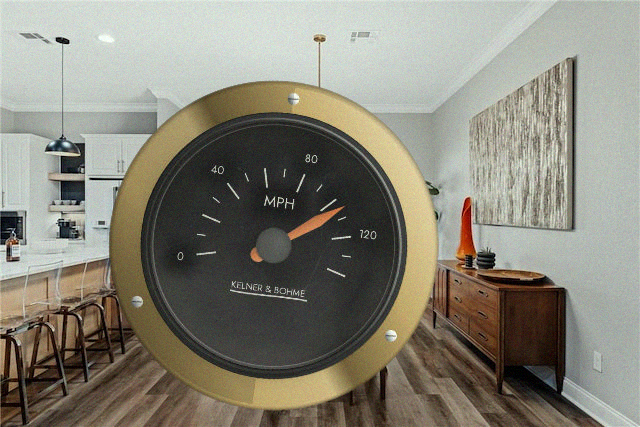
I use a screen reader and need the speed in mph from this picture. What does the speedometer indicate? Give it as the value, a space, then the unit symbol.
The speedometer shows 105 mph
